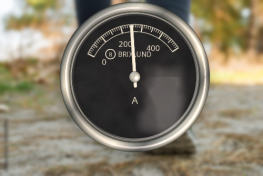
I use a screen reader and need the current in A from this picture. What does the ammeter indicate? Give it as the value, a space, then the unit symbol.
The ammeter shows 250 A
